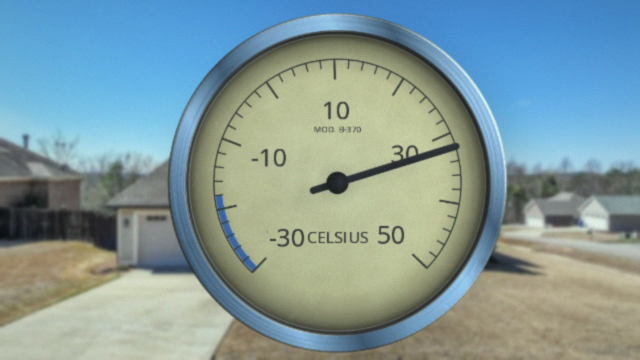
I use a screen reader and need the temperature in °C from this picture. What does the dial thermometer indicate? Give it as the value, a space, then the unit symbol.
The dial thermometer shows 32 °C
